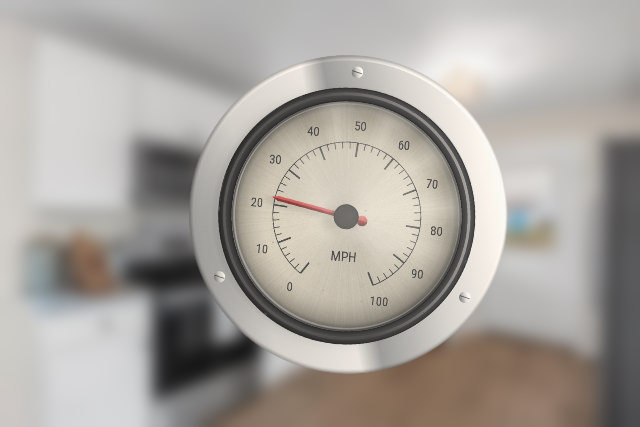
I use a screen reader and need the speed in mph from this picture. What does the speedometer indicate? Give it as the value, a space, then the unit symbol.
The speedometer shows 22 mph
